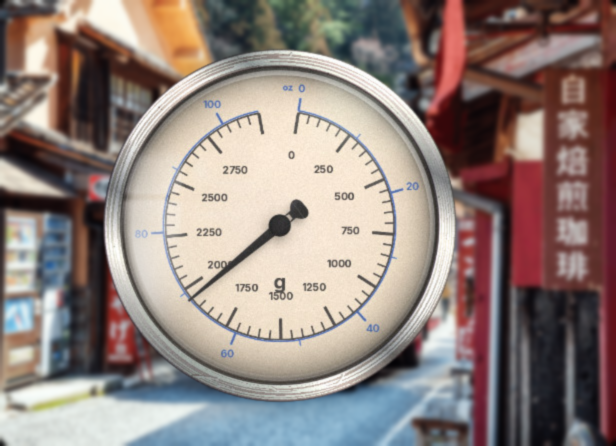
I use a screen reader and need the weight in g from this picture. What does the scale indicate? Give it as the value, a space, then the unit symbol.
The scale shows 1950 g
